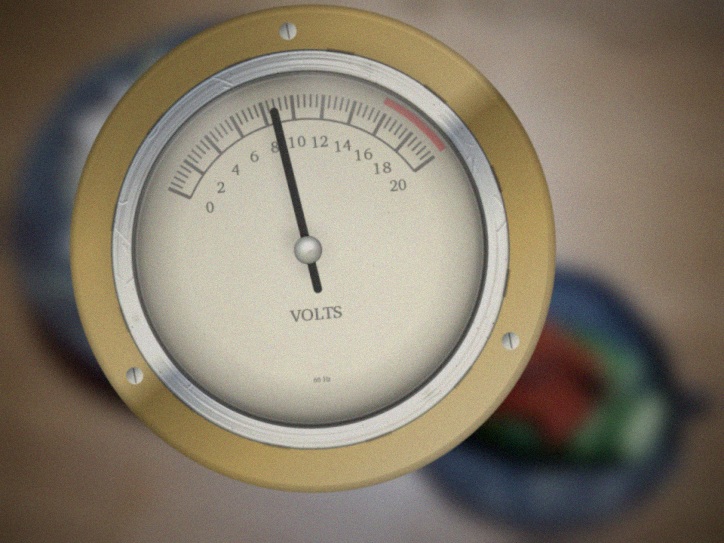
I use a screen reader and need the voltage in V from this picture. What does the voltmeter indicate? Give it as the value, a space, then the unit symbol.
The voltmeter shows 8.8 V
